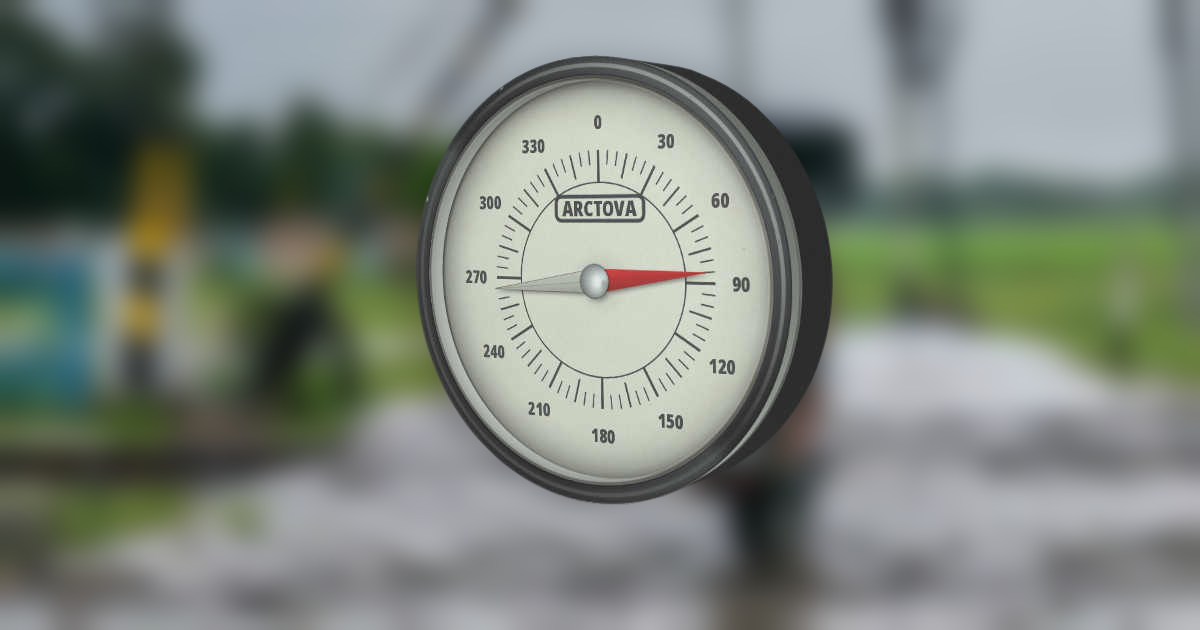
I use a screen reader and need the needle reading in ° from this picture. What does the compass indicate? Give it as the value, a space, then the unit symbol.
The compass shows 85 °
